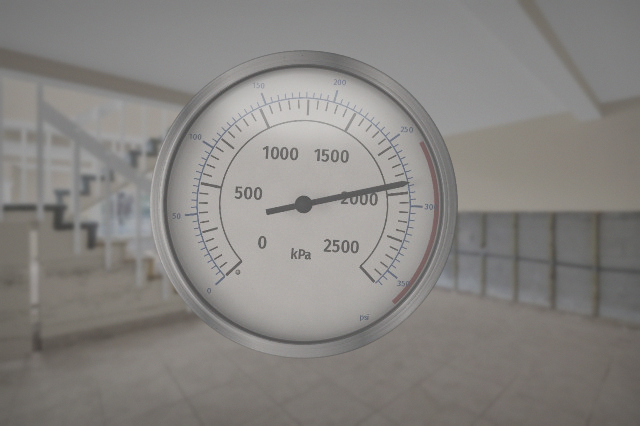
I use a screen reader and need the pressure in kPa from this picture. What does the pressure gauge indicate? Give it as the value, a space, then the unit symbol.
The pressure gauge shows 1950 kPa
